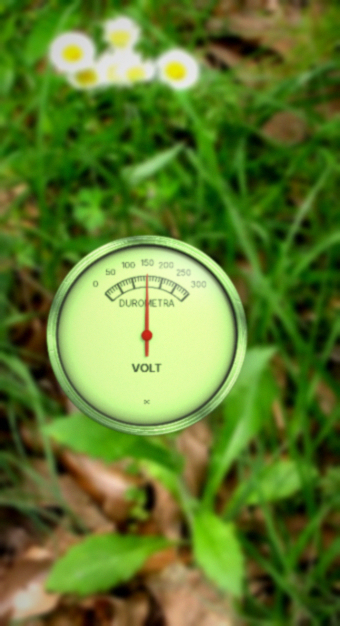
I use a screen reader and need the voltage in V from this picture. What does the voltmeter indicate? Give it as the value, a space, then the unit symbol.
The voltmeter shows 150 V
